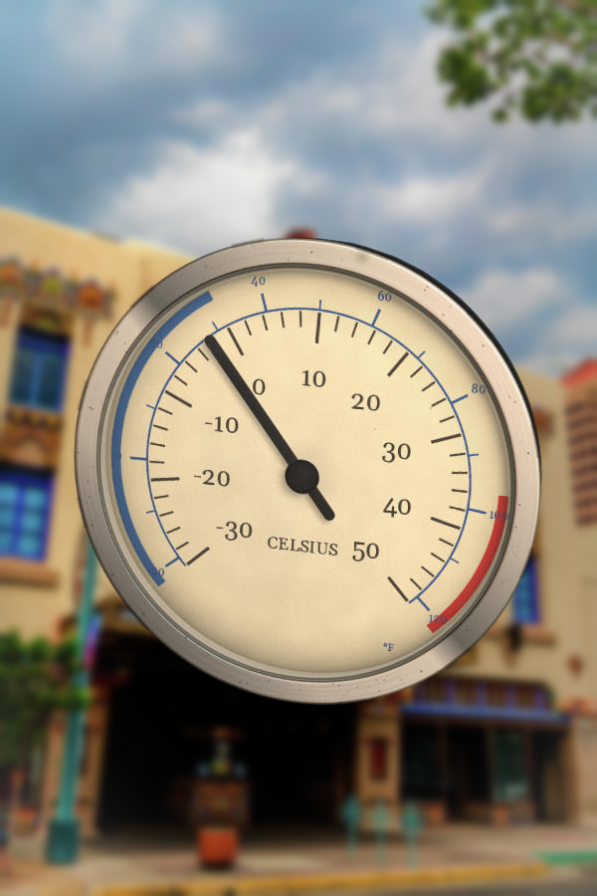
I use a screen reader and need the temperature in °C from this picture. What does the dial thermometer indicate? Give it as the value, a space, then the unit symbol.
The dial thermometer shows -2 °C
